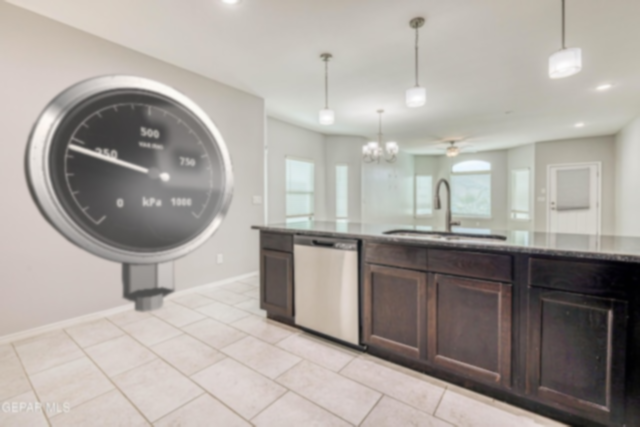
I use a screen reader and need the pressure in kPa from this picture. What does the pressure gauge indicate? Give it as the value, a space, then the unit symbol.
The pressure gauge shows 225 kPa
